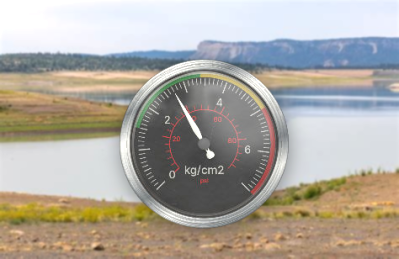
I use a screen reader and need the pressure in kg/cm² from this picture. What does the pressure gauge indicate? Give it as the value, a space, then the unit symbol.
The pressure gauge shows 2.7 kg/cm²
